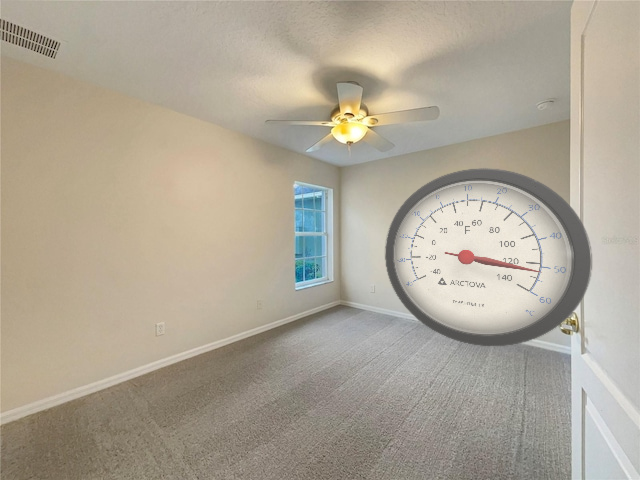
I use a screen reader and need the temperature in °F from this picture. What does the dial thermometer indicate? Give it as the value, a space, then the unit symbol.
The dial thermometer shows 125 °F
